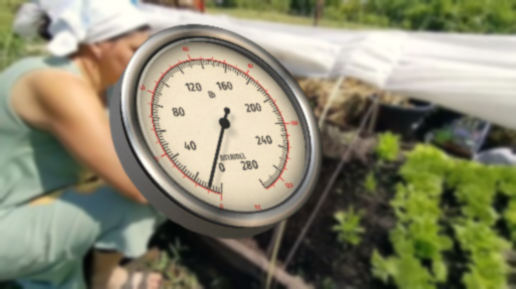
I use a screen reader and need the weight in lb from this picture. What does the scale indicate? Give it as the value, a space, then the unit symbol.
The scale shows 10 lb
